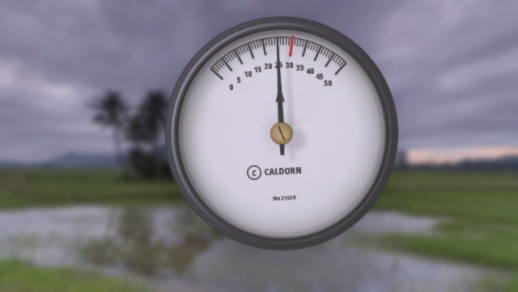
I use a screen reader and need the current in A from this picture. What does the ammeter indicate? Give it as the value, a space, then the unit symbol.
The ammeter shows 25 A
